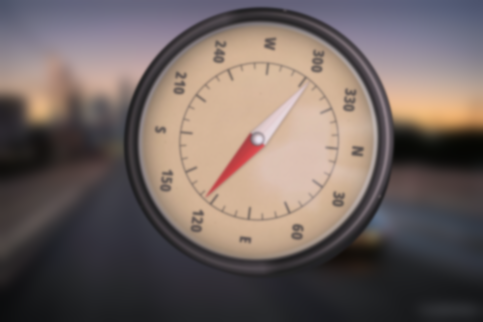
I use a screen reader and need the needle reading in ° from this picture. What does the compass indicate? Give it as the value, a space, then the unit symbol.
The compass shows 125 °
